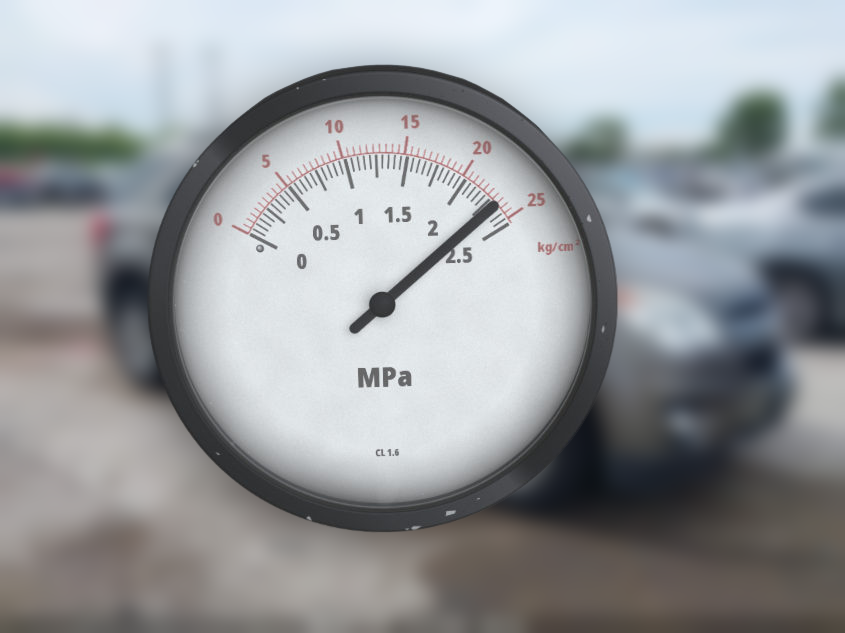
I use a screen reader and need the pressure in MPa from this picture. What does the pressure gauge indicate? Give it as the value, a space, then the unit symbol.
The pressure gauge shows 2.3 MPa
